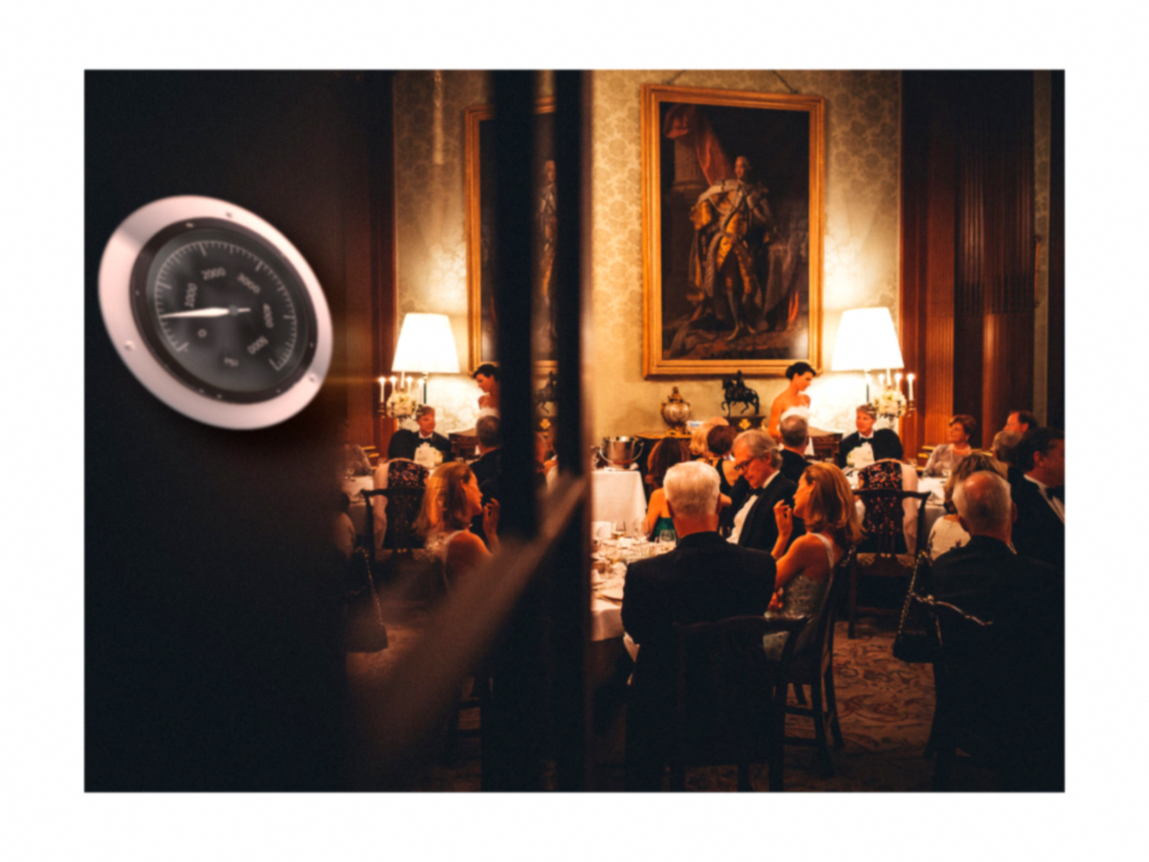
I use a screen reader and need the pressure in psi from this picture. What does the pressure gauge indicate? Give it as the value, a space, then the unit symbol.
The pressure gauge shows 500 psi
